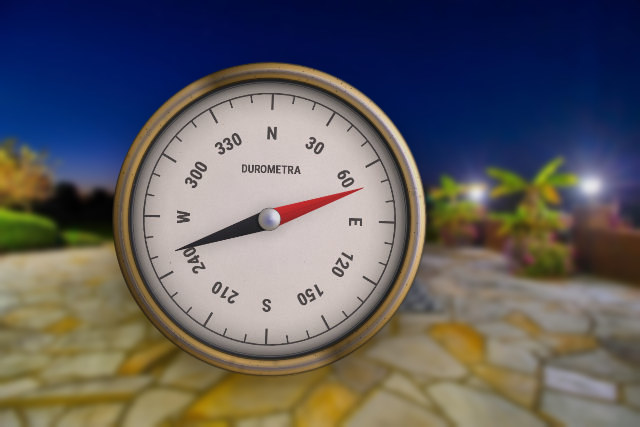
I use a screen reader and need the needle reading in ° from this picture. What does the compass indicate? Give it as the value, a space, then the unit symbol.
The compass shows 70 °
